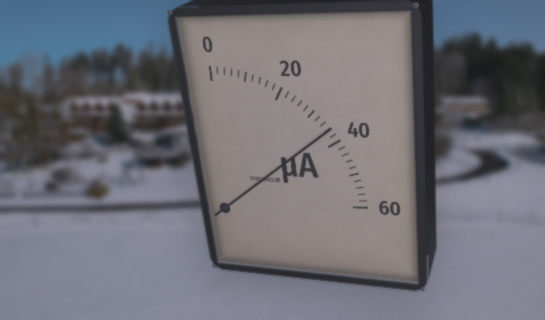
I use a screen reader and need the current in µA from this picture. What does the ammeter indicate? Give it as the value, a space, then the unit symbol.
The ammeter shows 36 µA
